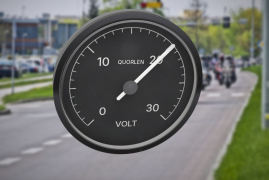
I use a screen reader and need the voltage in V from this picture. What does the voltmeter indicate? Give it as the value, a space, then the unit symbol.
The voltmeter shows 20 V
